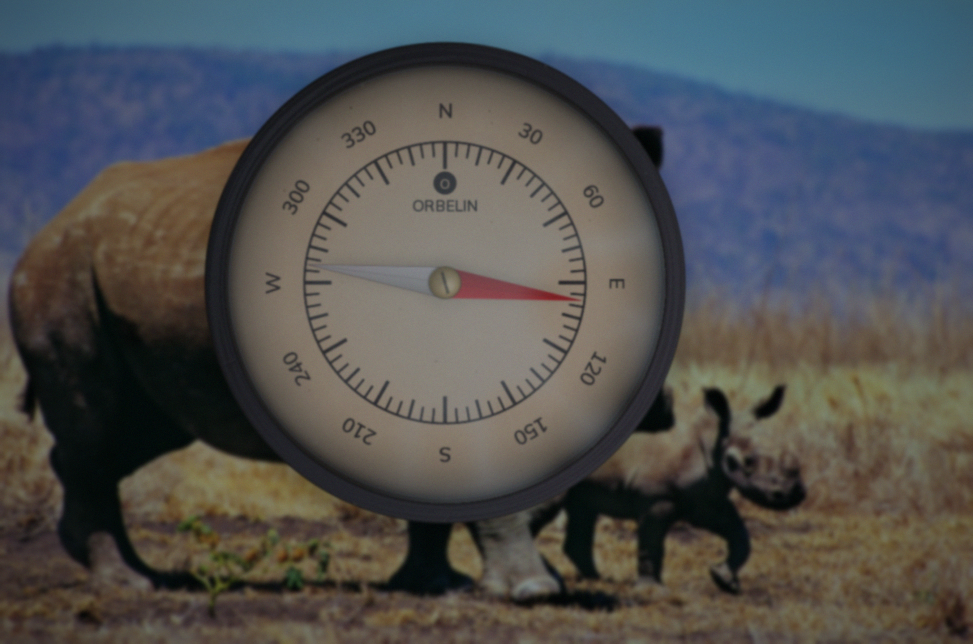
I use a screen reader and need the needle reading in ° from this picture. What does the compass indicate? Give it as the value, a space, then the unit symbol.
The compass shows 97.5 °
